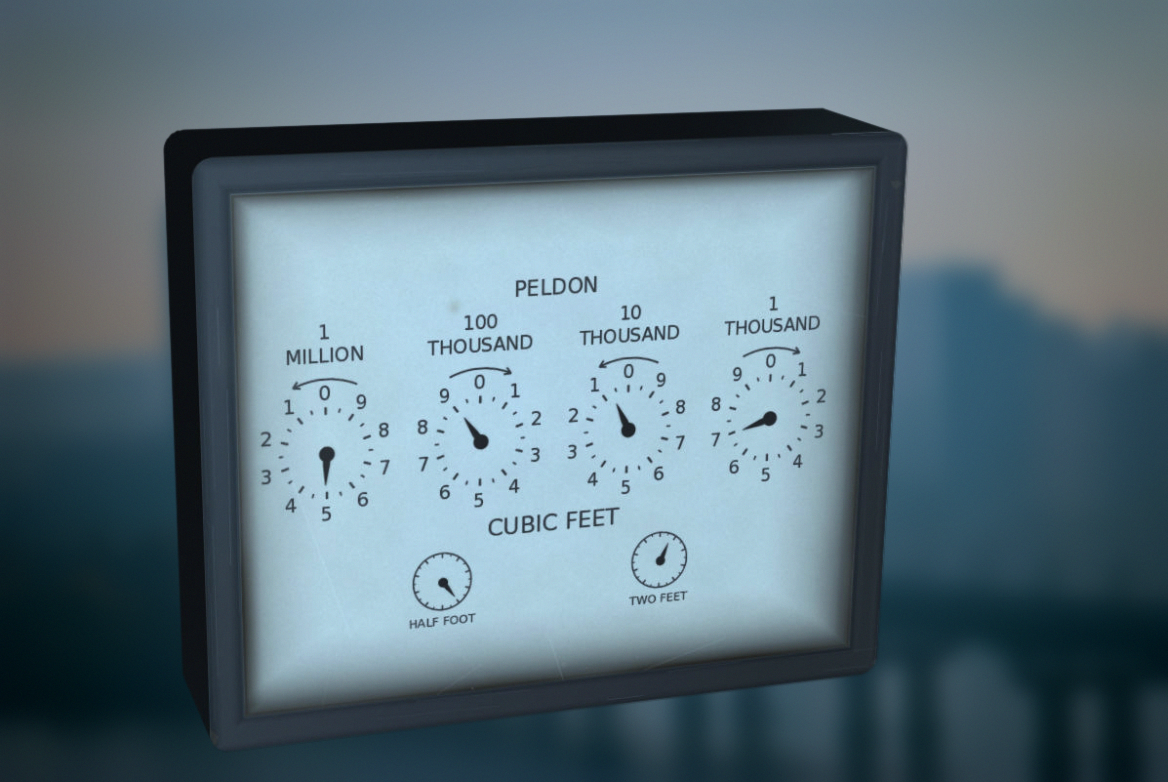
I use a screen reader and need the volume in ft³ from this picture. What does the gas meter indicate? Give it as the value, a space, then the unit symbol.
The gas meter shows 490700 ft³
